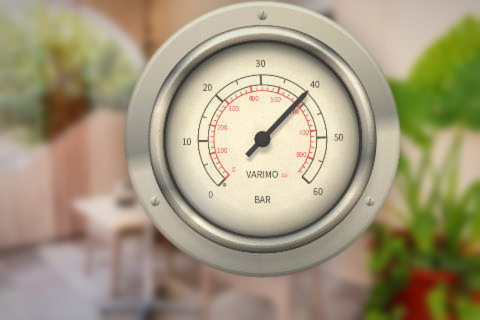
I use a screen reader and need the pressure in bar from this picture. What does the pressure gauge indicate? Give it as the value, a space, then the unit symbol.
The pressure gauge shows 40 bar
